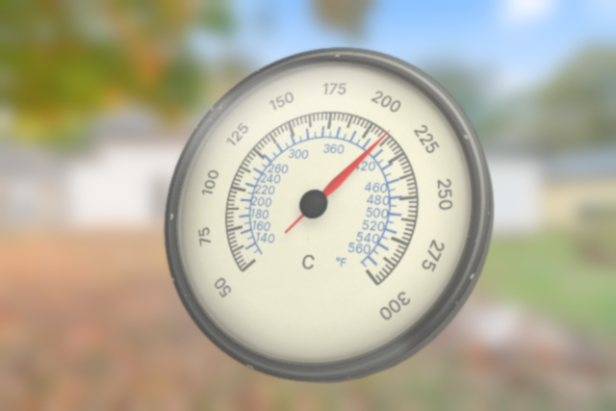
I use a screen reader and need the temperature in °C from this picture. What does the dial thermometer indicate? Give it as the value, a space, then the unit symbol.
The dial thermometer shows 212.5 °C
